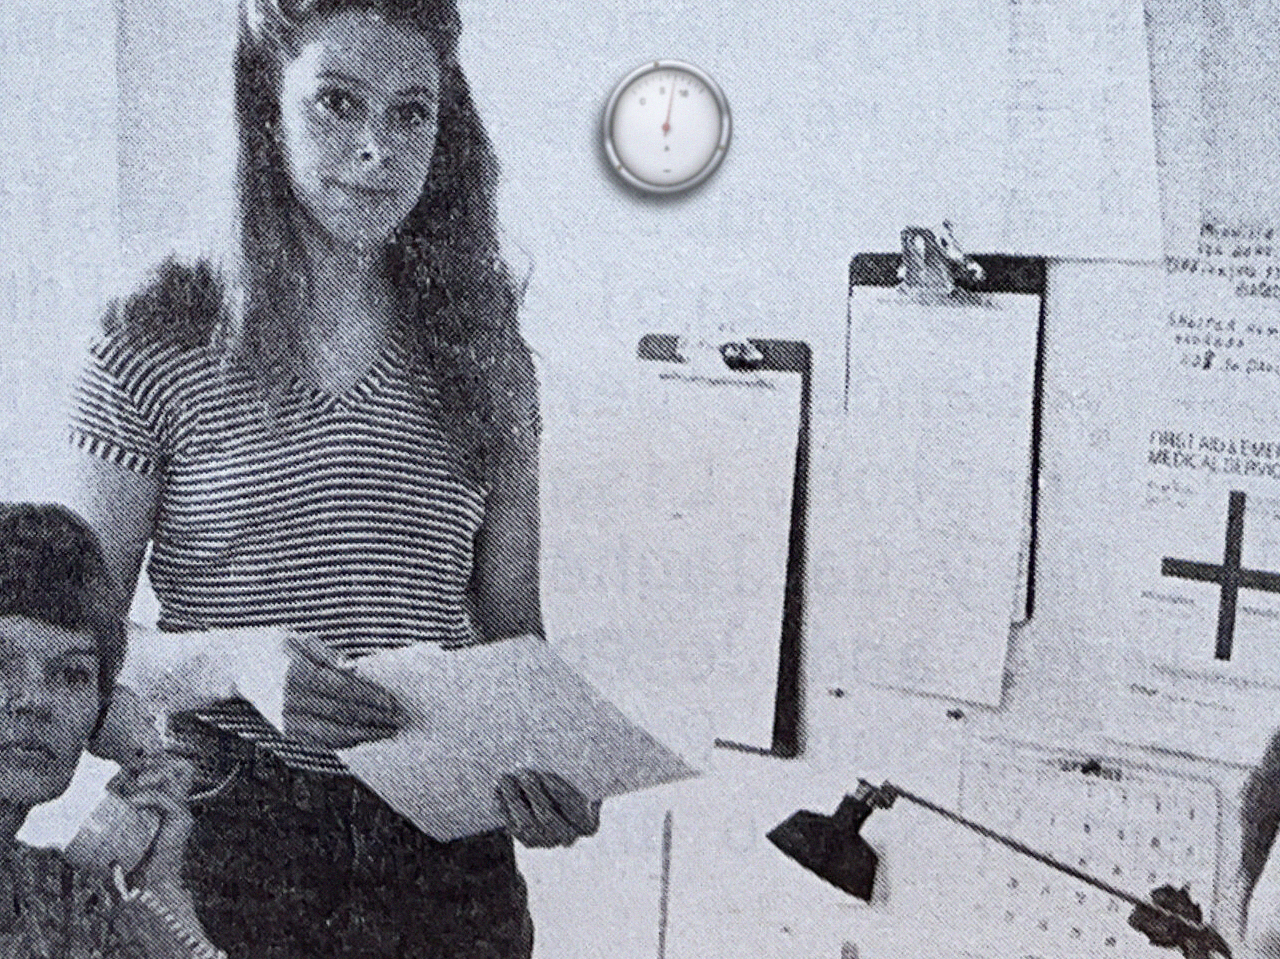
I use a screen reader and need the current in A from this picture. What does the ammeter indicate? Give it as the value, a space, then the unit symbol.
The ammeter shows 12 A
